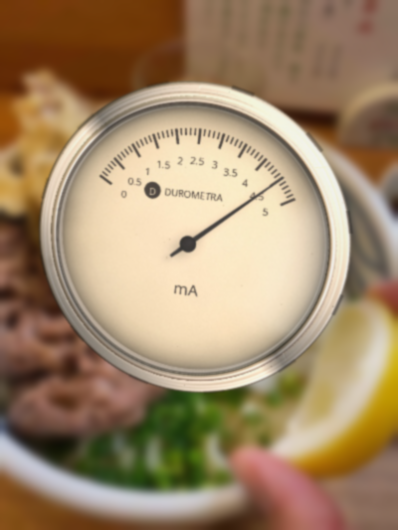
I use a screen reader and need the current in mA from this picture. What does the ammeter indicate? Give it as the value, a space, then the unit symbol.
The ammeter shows 4.5 mA
